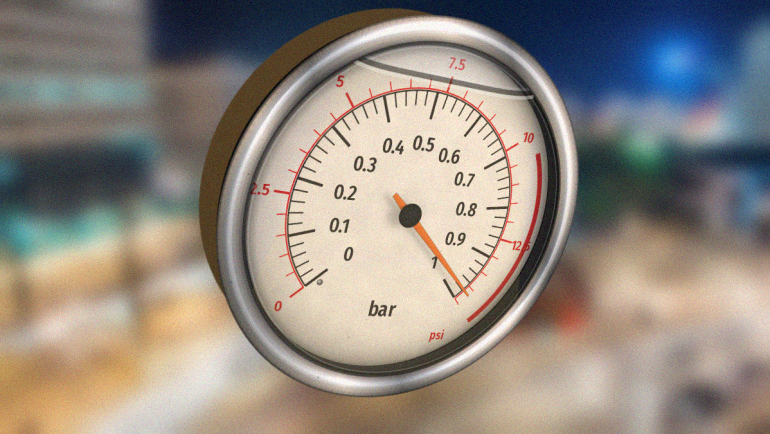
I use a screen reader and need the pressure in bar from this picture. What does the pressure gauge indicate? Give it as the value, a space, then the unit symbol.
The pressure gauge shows 0.98 bar
